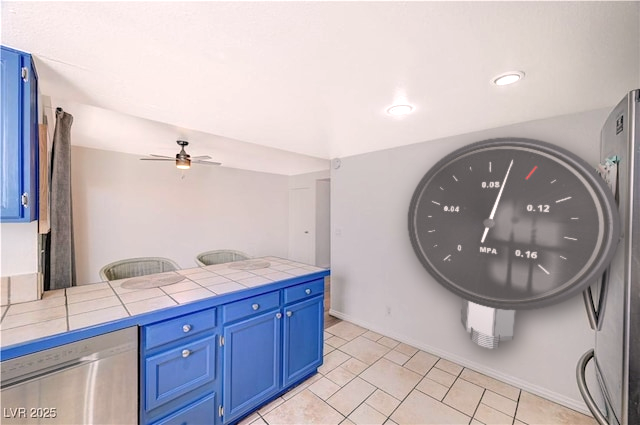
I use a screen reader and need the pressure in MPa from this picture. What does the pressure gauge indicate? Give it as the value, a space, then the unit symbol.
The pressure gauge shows 0.09 MPa
